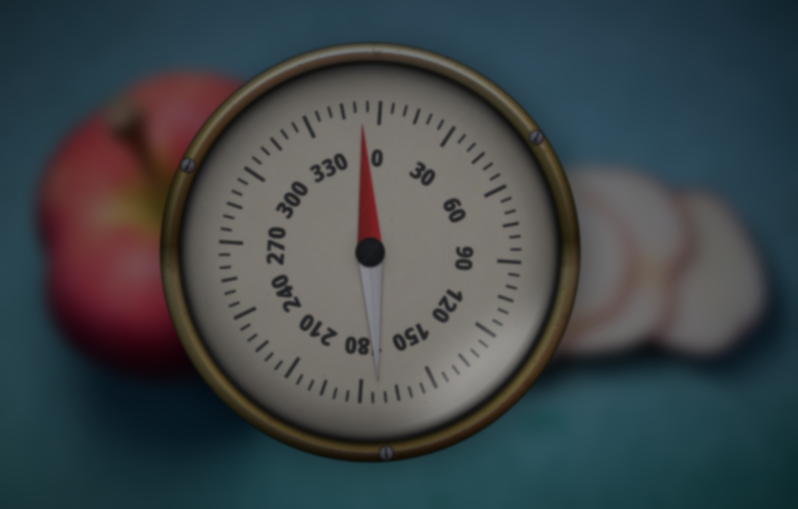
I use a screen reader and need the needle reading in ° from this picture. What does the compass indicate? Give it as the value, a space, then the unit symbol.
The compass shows 352.5 °
